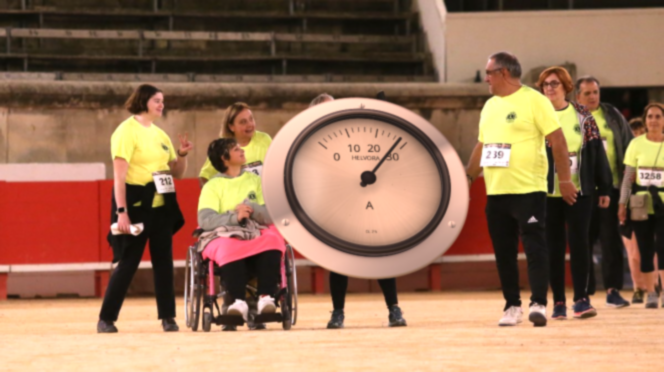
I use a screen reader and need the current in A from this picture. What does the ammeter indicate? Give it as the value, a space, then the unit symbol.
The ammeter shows 28 A
